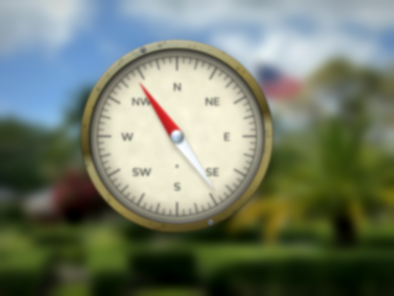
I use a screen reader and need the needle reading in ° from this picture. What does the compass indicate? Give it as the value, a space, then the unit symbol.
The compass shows 325 °
